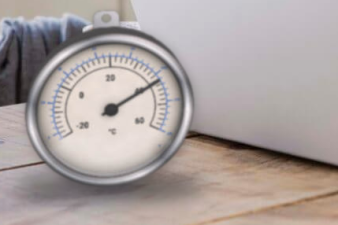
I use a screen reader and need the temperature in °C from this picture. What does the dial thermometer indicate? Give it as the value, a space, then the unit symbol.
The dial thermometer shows 40 °C
